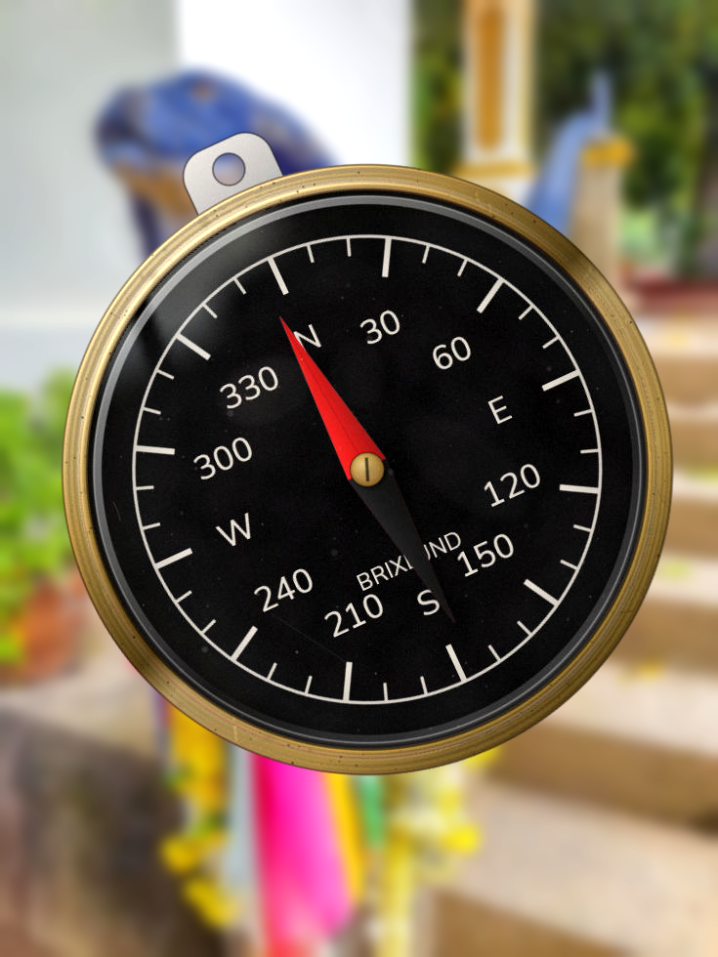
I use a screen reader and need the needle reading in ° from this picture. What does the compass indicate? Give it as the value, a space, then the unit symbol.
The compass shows 355 °
